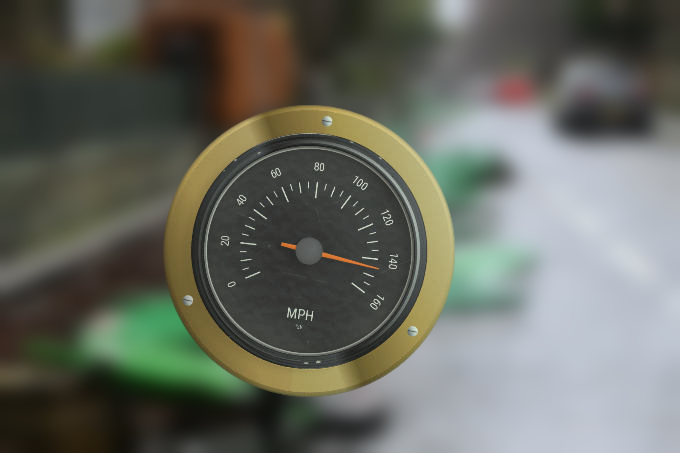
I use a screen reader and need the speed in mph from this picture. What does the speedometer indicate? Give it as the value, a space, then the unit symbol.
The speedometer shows 145 mph
